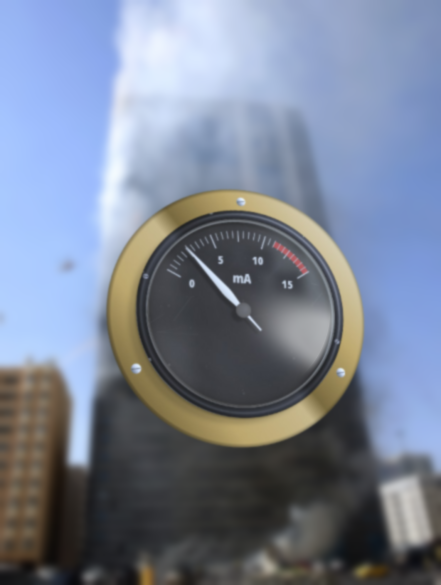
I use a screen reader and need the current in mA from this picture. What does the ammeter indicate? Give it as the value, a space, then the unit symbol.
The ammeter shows 2.5 mA
